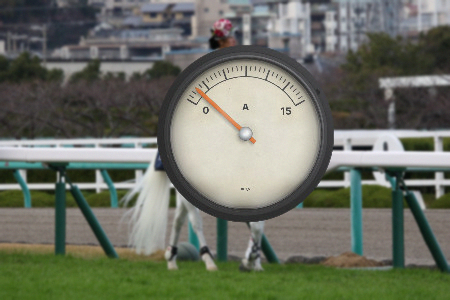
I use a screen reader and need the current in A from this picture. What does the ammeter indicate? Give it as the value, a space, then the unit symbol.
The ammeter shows 1.5 A
